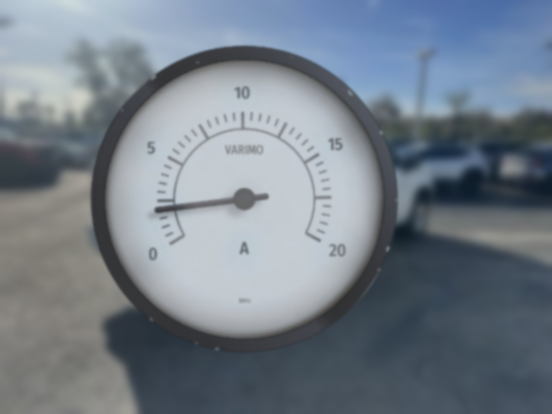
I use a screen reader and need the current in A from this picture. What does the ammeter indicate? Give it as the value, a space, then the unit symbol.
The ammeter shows 2 A
